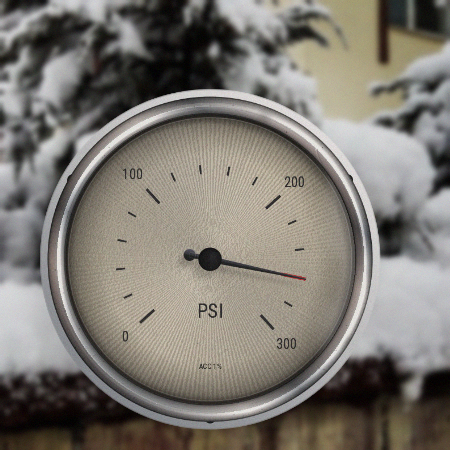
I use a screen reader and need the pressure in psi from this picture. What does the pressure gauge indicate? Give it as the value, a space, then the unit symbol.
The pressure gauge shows 260 psi
